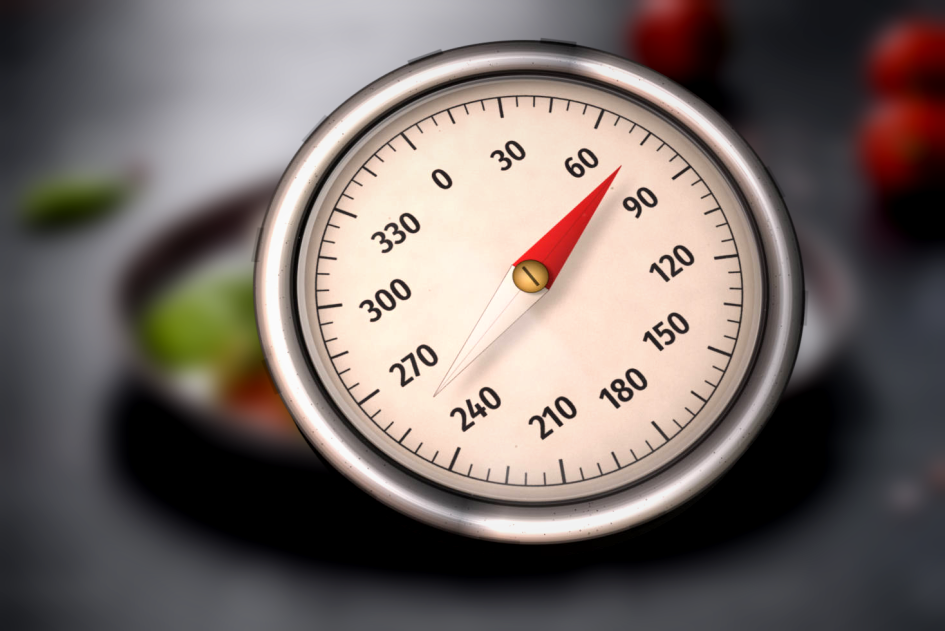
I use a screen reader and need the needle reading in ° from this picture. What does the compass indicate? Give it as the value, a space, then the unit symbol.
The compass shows 75 °
